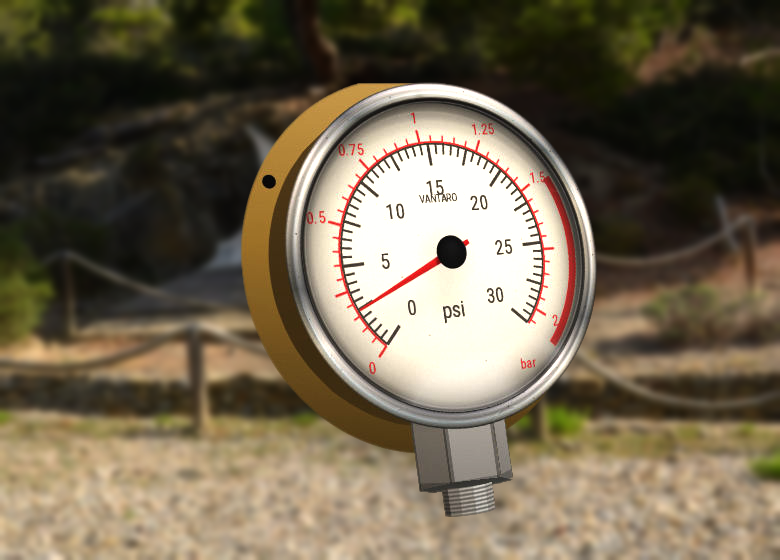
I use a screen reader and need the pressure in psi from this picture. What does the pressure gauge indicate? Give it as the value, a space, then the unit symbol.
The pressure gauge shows 2.5 psi
